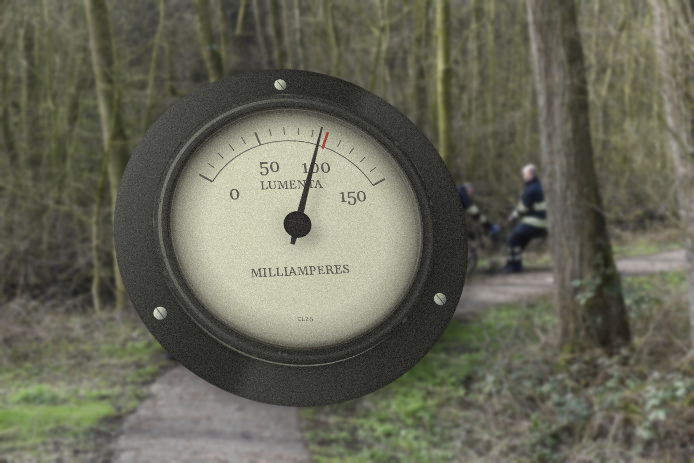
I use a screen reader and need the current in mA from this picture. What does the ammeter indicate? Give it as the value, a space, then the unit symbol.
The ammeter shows 95 mA
